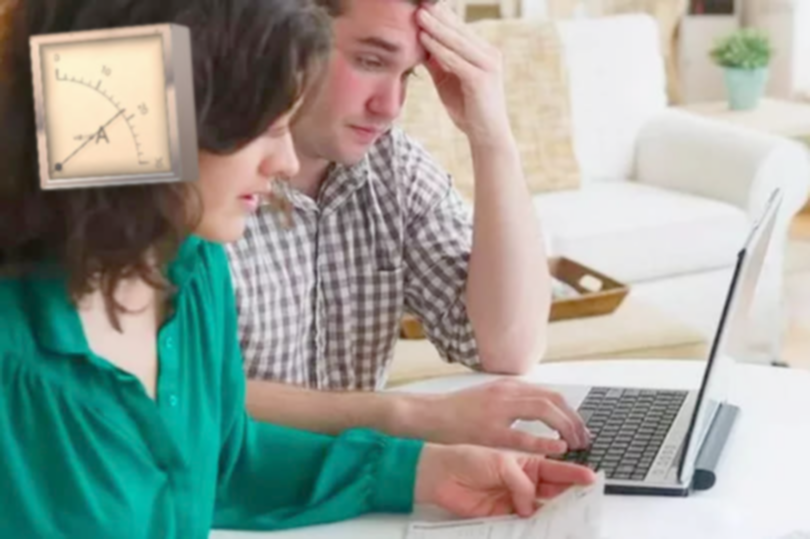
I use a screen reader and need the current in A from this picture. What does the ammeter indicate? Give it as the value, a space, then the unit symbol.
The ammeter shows 18 A
